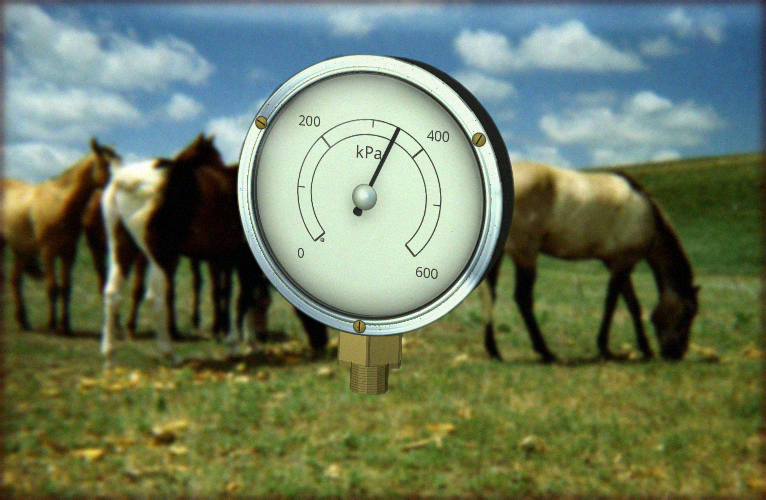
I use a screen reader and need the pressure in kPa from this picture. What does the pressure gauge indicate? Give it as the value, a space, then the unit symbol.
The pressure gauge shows 350 kPa
